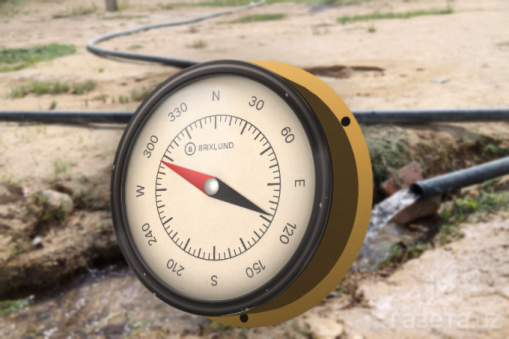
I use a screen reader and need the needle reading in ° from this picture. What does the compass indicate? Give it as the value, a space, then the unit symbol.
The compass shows 295 °
